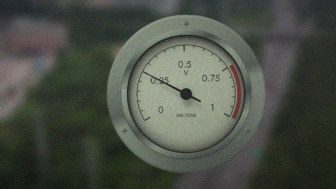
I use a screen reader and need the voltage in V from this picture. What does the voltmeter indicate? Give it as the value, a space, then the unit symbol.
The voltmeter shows 0.25 V
